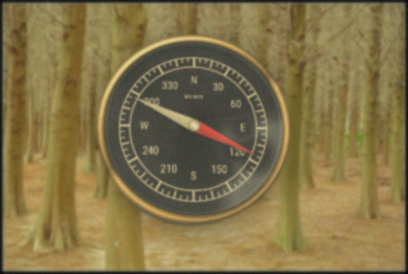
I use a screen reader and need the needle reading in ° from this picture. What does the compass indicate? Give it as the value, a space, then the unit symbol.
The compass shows 115 °
